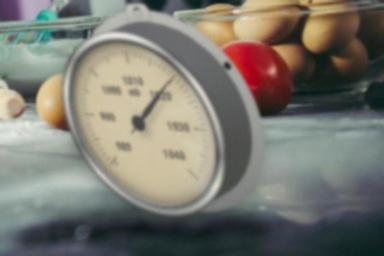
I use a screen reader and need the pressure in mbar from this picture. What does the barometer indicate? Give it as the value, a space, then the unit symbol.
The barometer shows 1020 mbar
